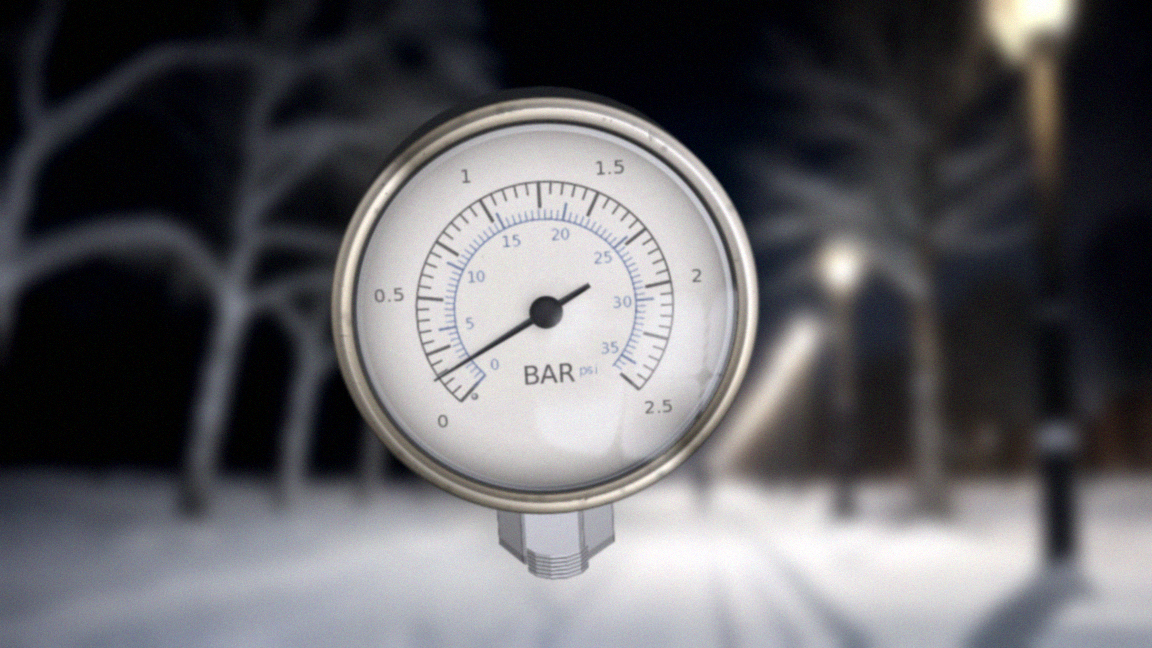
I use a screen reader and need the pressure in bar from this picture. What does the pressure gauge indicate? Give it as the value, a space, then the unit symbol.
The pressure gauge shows 0.15 bar
